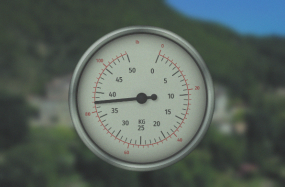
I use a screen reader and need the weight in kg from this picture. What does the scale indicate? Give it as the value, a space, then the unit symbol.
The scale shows 38 kg
